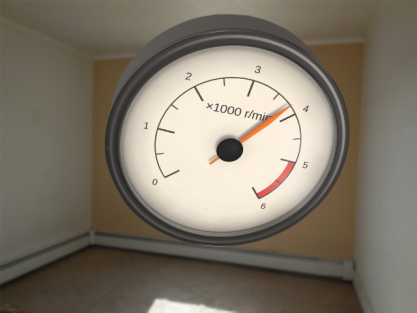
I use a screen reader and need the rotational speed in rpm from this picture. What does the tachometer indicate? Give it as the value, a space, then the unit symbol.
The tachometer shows 3750 rpm
